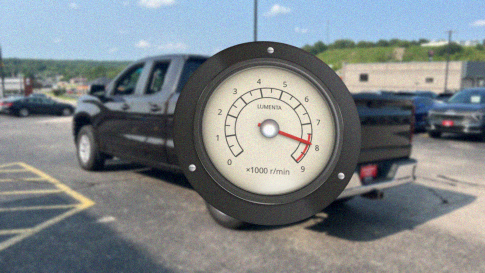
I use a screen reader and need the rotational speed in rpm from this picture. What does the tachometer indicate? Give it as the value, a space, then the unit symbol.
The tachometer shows 8000 rpm
